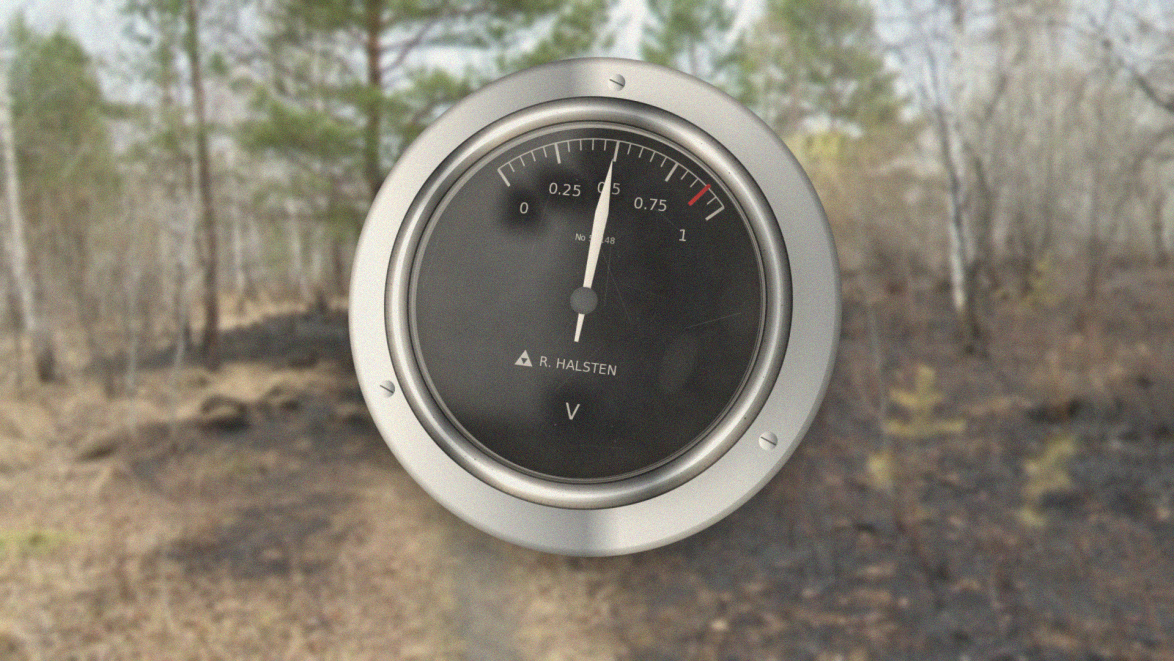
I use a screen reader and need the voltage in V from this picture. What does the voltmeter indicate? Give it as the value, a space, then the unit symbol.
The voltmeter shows 0.5 V
